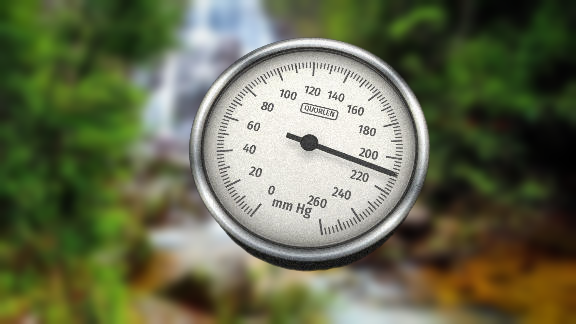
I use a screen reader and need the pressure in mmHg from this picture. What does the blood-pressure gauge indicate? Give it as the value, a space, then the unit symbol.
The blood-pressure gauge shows 210 mmHg
